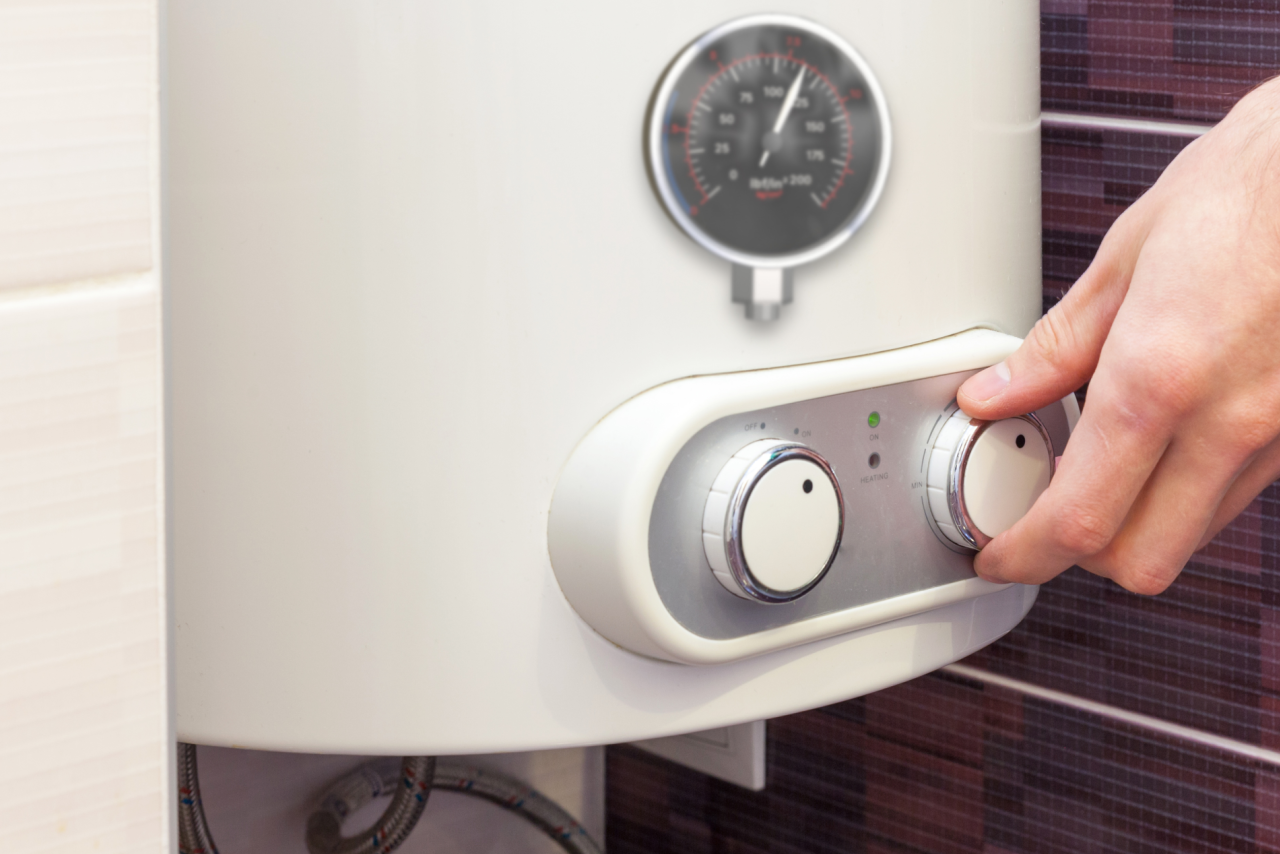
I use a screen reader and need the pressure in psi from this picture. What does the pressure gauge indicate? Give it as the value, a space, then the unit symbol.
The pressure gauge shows 115 psi
